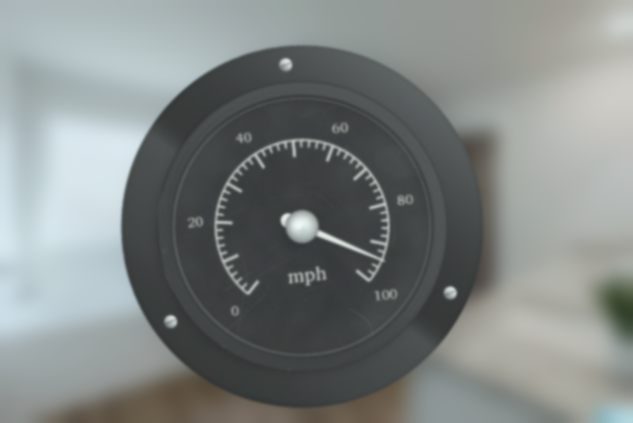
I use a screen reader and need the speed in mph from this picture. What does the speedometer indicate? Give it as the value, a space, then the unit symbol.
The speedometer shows 94 mph
